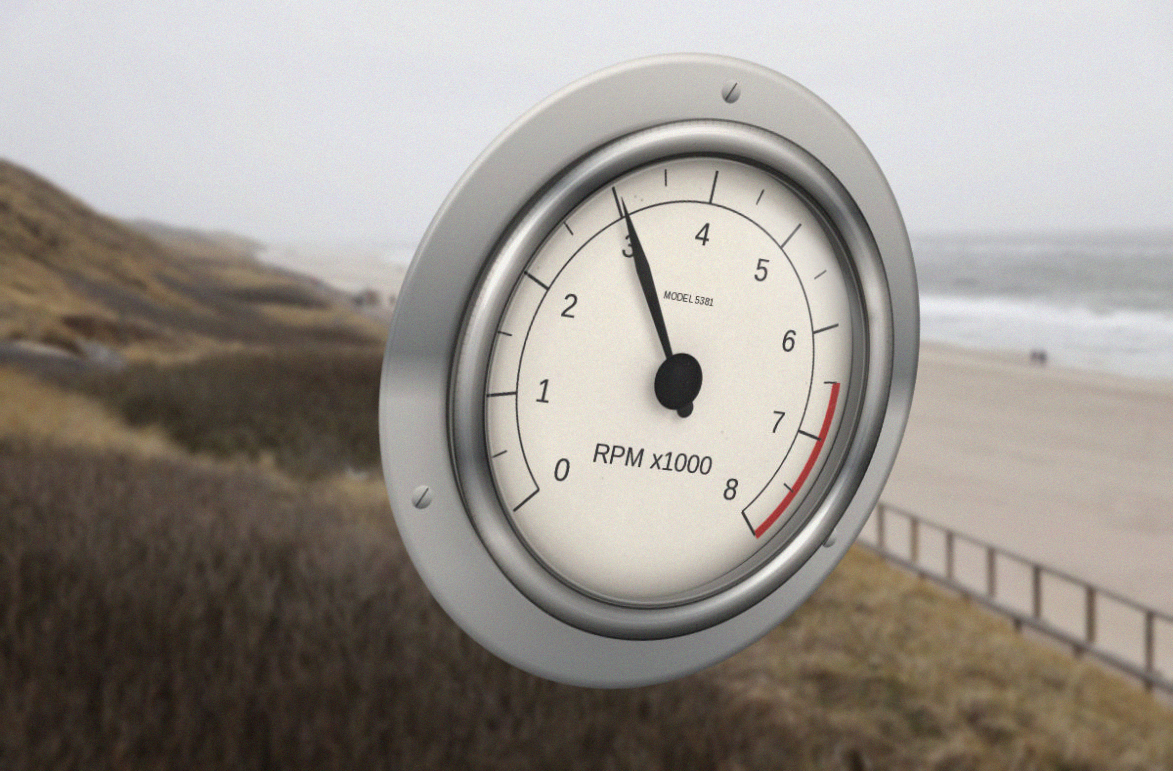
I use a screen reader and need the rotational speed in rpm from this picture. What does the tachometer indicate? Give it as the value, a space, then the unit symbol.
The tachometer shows 3000 rpm
